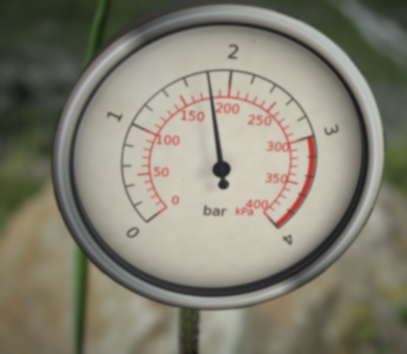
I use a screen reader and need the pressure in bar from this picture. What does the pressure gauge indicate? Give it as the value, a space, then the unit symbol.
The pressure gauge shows 1.8 bar
